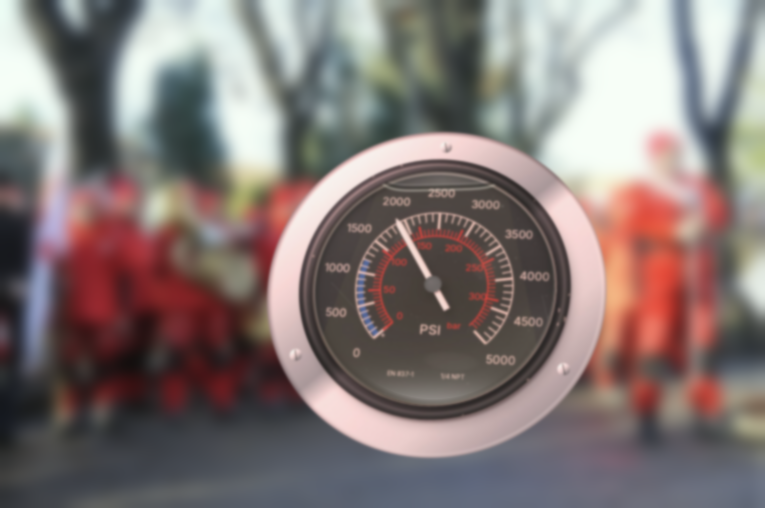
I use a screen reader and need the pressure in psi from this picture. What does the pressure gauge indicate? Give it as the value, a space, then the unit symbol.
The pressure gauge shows 1900 psi
